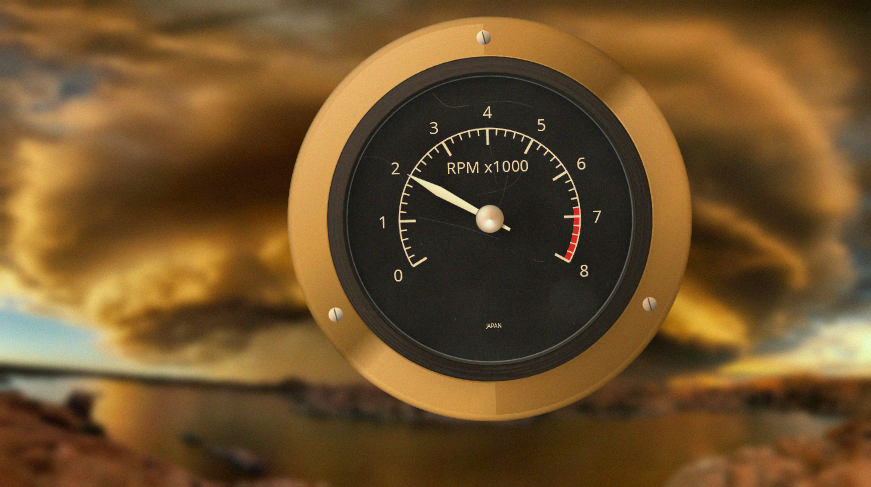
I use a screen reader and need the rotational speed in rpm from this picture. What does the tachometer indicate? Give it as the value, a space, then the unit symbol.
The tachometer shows 2000 rpm
